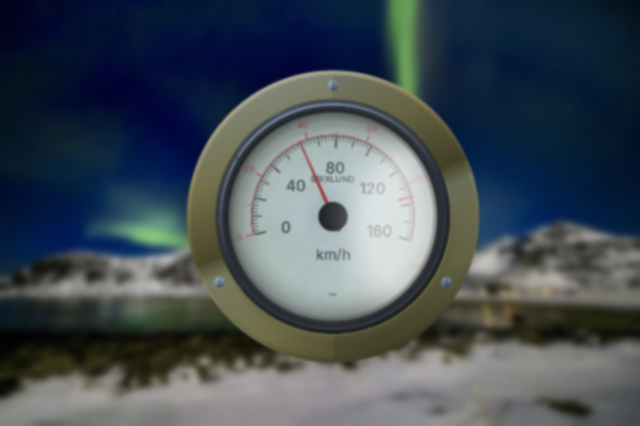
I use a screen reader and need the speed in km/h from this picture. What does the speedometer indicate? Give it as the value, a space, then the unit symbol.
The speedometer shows 60 km/h
